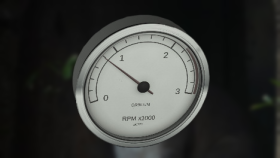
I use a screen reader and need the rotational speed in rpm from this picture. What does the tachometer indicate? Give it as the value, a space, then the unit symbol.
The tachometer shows 800 rpm
